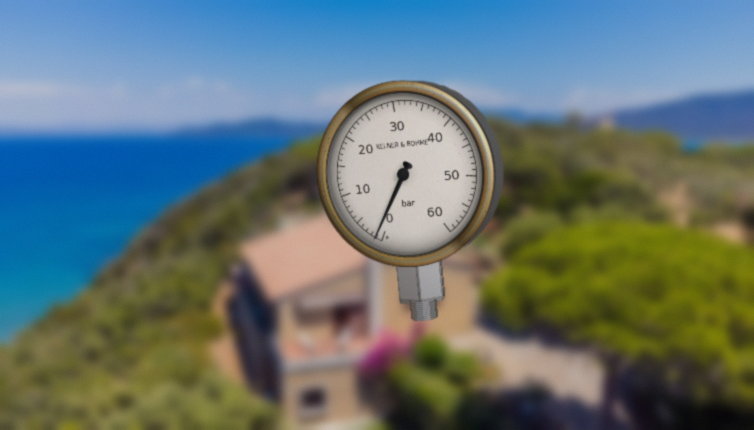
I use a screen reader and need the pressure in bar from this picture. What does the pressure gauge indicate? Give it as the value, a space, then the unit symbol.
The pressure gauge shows 1 bar
